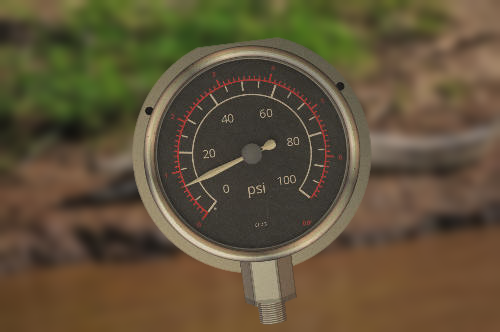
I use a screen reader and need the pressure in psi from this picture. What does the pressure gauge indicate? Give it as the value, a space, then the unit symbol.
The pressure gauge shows 10 psi
